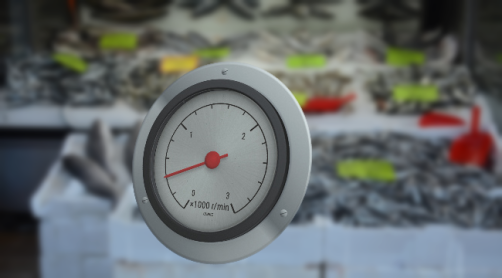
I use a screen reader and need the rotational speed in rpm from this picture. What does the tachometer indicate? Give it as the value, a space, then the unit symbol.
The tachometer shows 400 rpm
